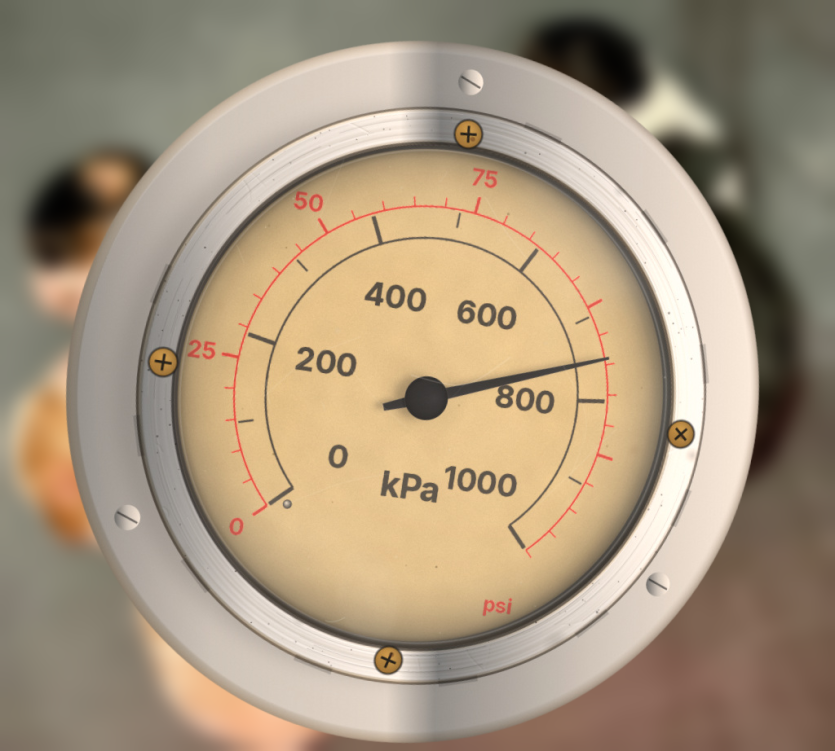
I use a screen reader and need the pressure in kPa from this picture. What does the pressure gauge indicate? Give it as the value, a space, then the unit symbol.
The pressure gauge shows 750 kPa
